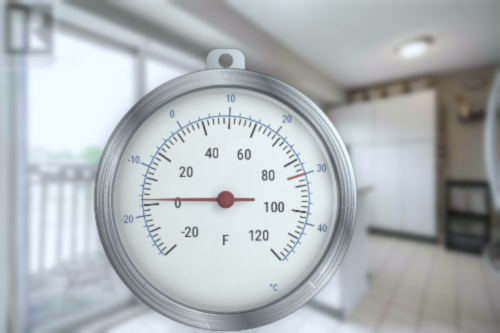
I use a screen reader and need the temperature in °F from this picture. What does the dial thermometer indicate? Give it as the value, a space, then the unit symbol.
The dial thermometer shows 2 °F
